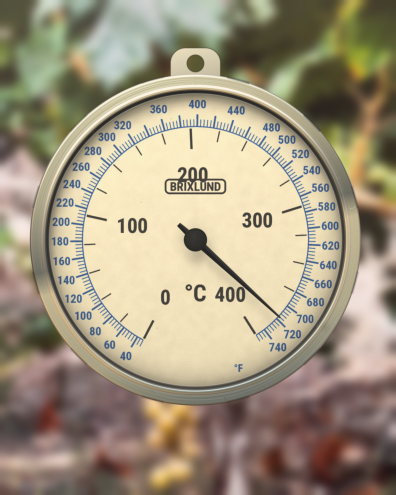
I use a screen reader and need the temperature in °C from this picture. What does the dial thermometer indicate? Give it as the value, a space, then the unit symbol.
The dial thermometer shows 380 °C
